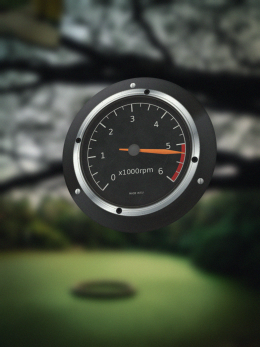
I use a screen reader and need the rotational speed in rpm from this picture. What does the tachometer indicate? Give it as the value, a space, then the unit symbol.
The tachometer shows 5250 rpm
